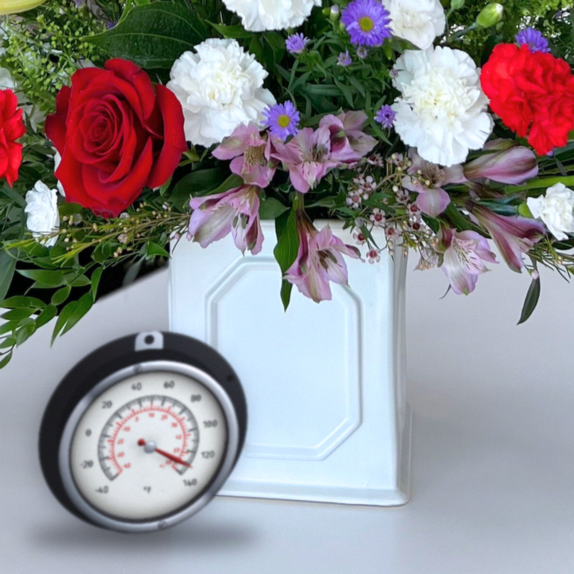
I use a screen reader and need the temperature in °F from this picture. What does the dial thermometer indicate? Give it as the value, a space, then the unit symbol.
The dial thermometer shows 130 °F
